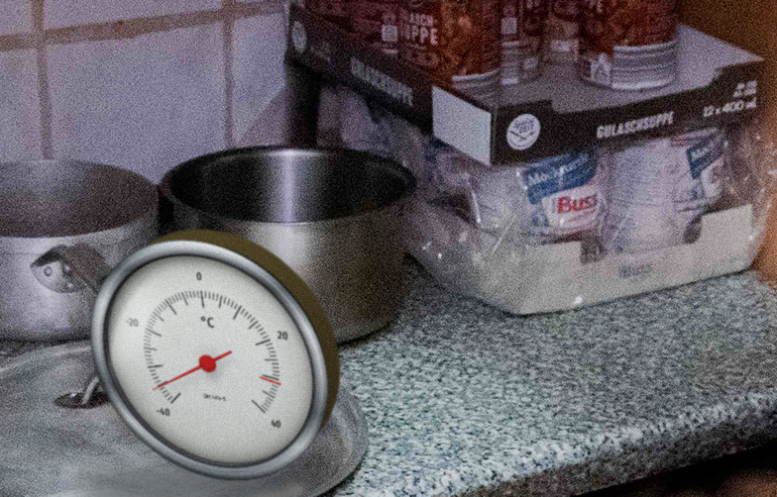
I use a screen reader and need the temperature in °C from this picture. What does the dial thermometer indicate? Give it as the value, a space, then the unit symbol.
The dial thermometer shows -35 °C
